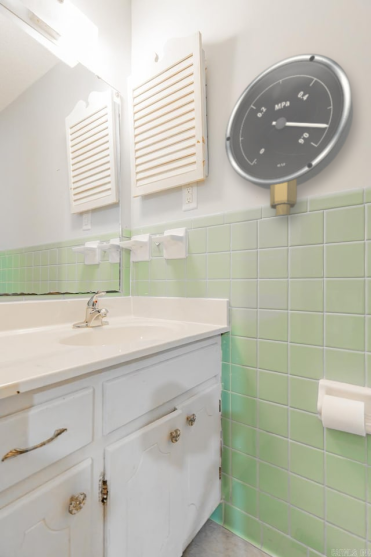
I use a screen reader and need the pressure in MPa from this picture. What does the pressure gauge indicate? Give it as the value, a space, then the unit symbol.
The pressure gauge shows 0.55 MPa
